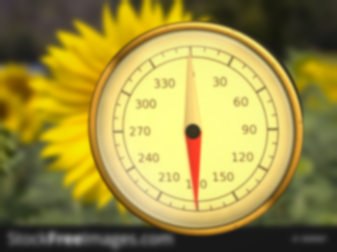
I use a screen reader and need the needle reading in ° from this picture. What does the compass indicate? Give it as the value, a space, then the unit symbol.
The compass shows 180 °
